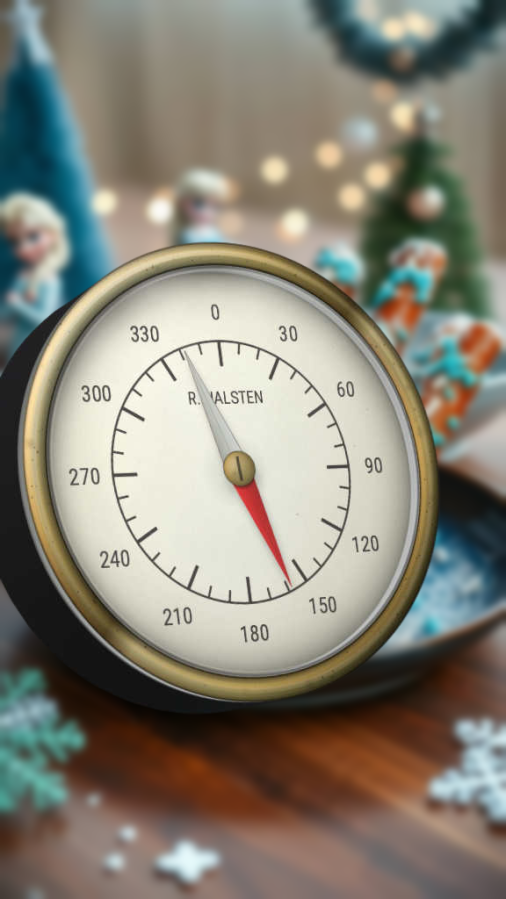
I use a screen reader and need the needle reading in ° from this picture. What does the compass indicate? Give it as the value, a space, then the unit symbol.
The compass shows 160 °
